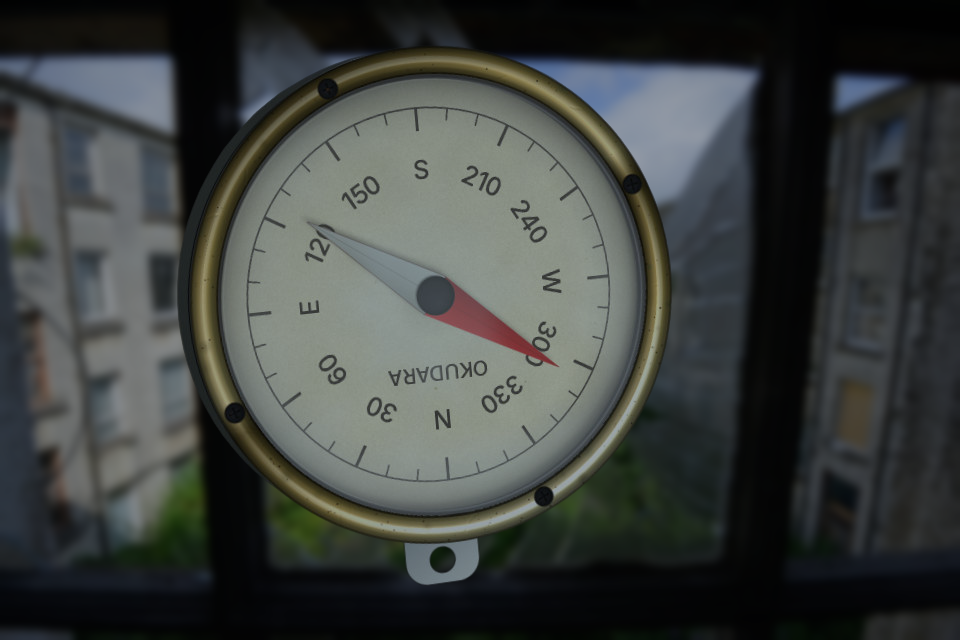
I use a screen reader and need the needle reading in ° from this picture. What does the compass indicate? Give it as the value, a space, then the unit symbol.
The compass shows 305 °
